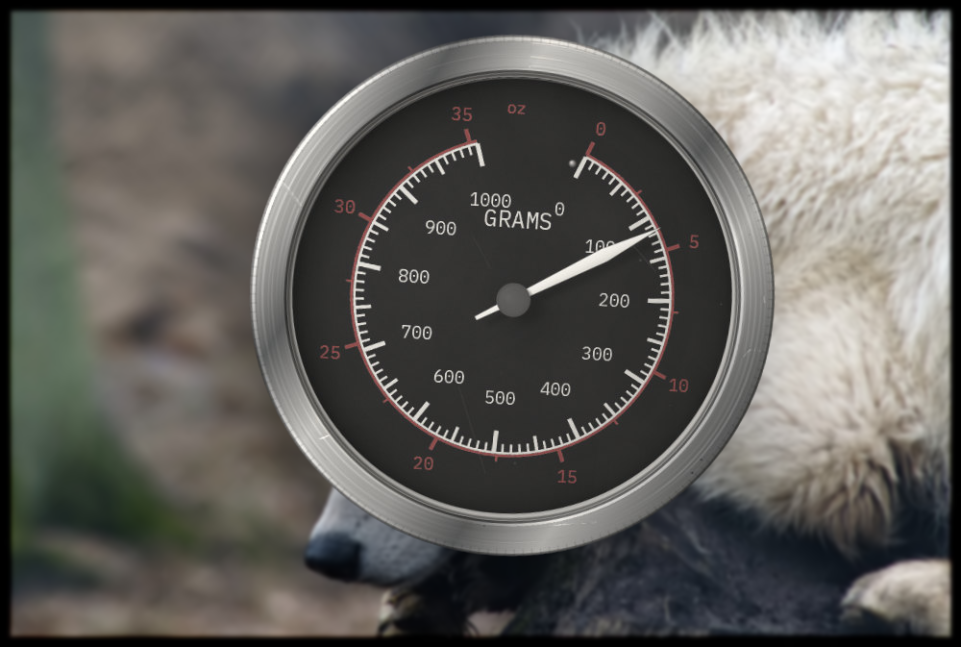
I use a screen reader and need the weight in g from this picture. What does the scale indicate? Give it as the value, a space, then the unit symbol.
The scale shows 115 g
